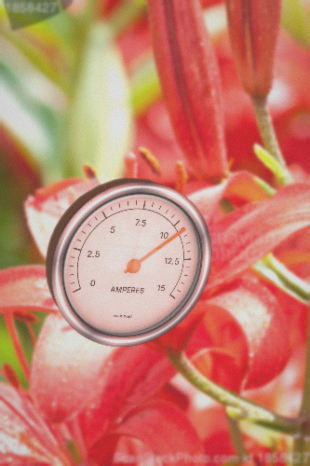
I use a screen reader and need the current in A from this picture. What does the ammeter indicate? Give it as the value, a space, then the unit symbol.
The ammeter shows 10.5 A
